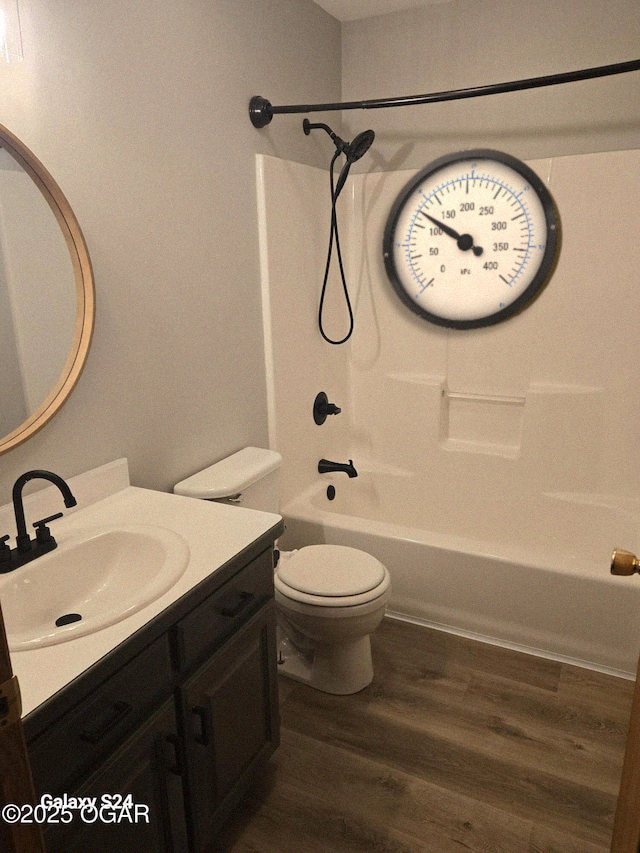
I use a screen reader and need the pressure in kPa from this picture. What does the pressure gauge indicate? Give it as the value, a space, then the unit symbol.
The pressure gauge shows 120 kPa
